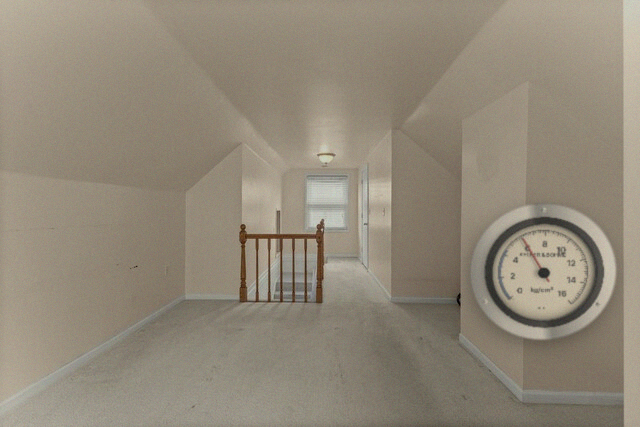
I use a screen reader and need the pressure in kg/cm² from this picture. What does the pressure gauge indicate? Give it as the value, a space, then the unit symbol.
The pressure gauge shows 6 kg/cm²
